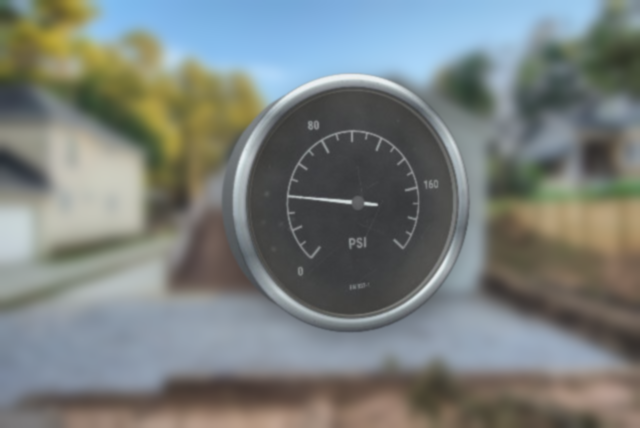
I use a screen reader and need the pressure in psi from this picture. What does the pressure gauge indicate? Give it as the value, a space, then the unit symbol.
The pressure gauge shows 40 psi
